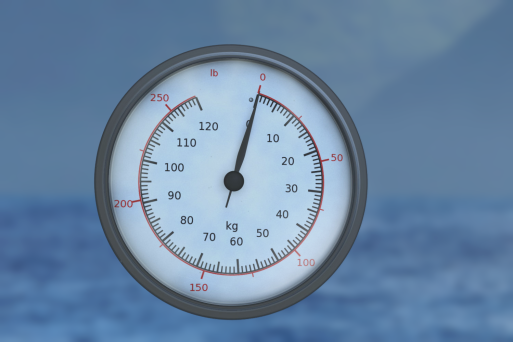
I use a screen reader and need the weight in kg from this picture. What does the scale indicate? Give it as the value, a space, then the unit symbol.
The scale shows 0 kg
